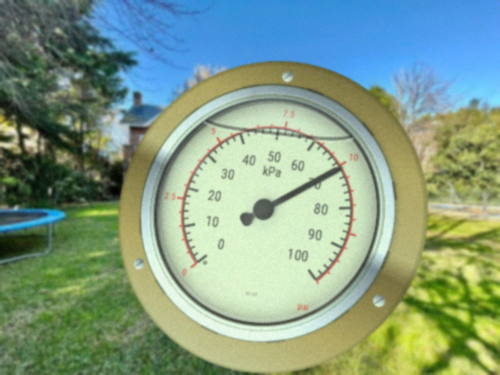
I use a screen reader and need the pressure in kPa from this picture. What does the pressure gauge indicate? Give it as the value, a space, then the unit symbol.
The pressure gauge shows 70 kPa
